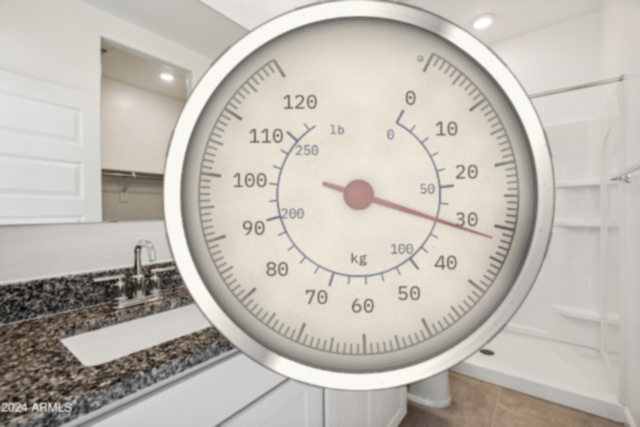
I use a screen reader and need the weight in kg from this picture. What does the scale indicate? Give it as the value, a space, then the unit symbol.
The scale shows 32 kg
